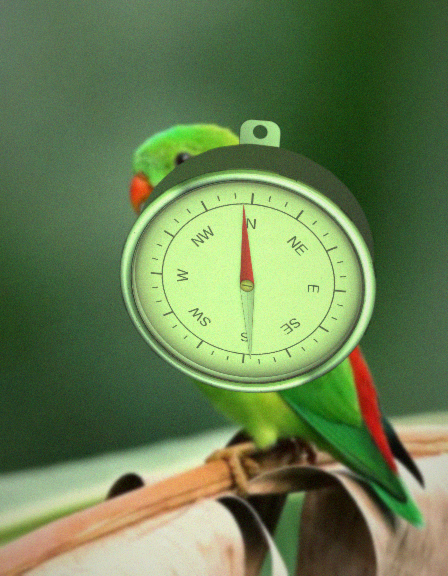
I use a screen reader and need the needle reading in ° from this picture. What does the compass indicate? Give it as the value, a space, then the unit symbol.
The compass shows 355 °
